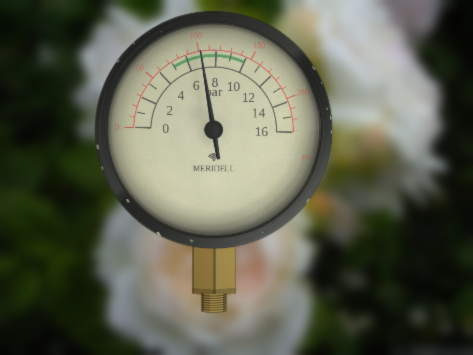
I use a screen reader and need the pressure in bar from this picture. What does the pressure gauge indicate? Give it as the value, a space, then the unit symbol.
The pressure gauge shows 7 bar
